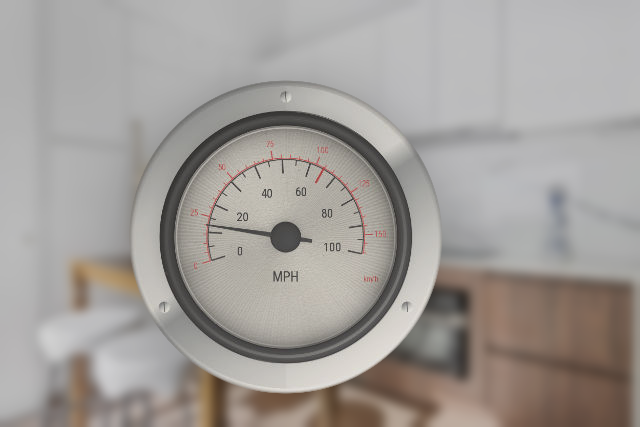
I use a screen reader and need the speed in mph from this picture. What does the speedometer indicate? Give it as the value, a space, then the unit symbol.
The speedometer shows 12.5 mph
